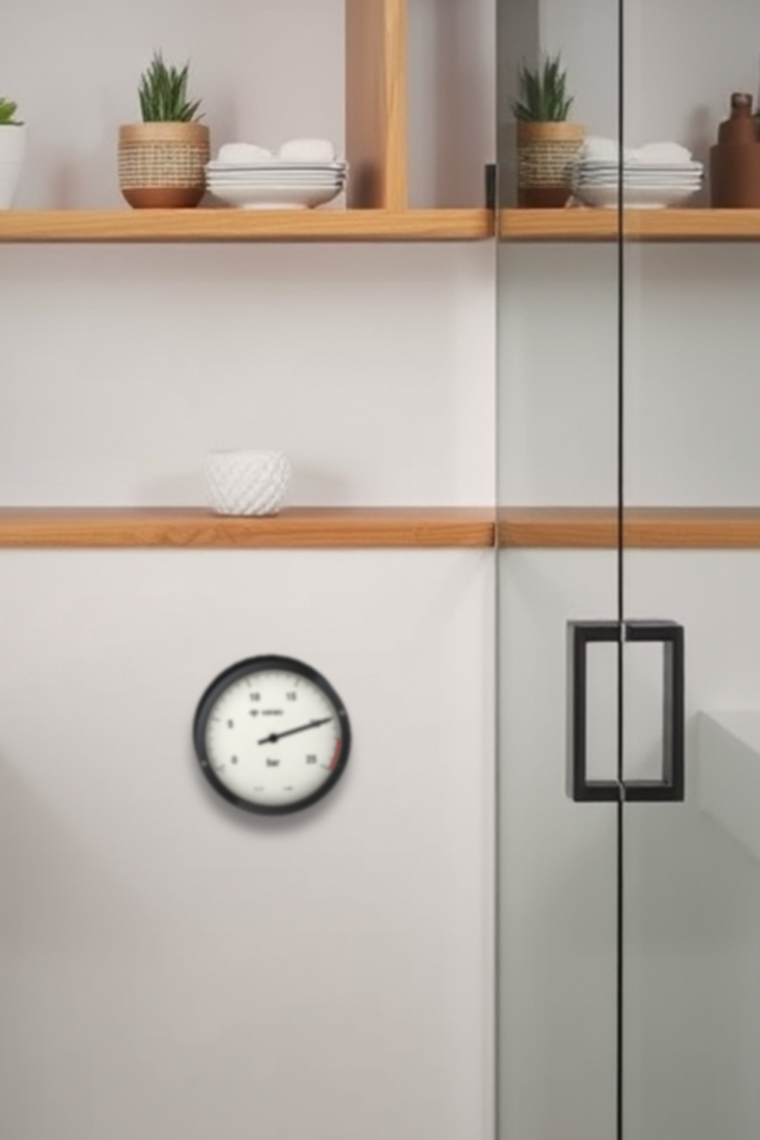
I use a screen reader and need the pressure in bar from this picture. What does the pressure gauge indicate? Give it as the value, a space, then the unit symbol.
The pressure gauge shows 20 bar
